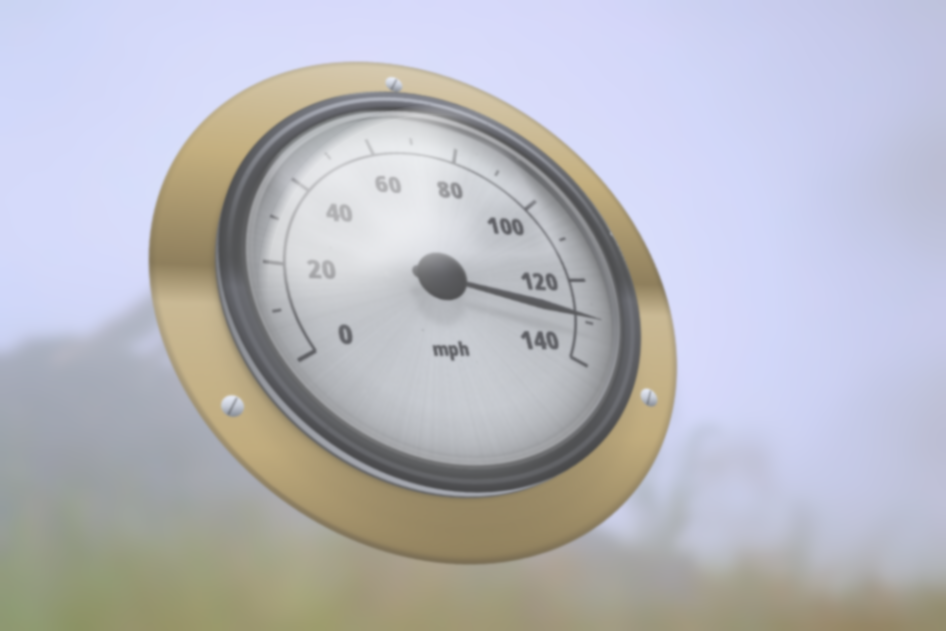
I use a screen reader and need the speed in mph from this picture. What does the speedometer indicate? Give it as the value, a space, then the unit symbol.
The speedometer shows 130 mph
